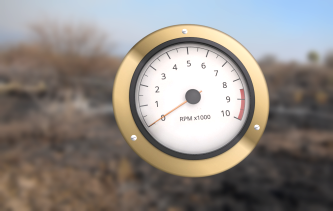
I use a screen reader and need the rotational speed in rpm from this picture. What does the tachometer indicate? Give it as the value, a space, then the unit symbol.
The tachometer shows 0 rpm
